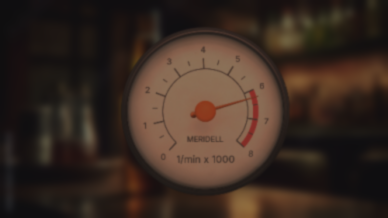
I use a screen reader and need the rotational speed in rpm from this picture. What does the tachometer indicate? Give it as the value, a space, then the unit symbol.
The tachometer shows 6250 rpm
